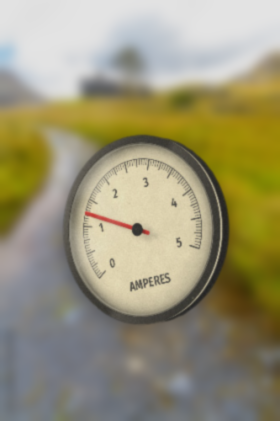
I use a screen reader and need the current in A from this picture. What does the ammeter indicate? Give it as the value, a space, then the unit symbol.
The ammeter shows 1.25 A
